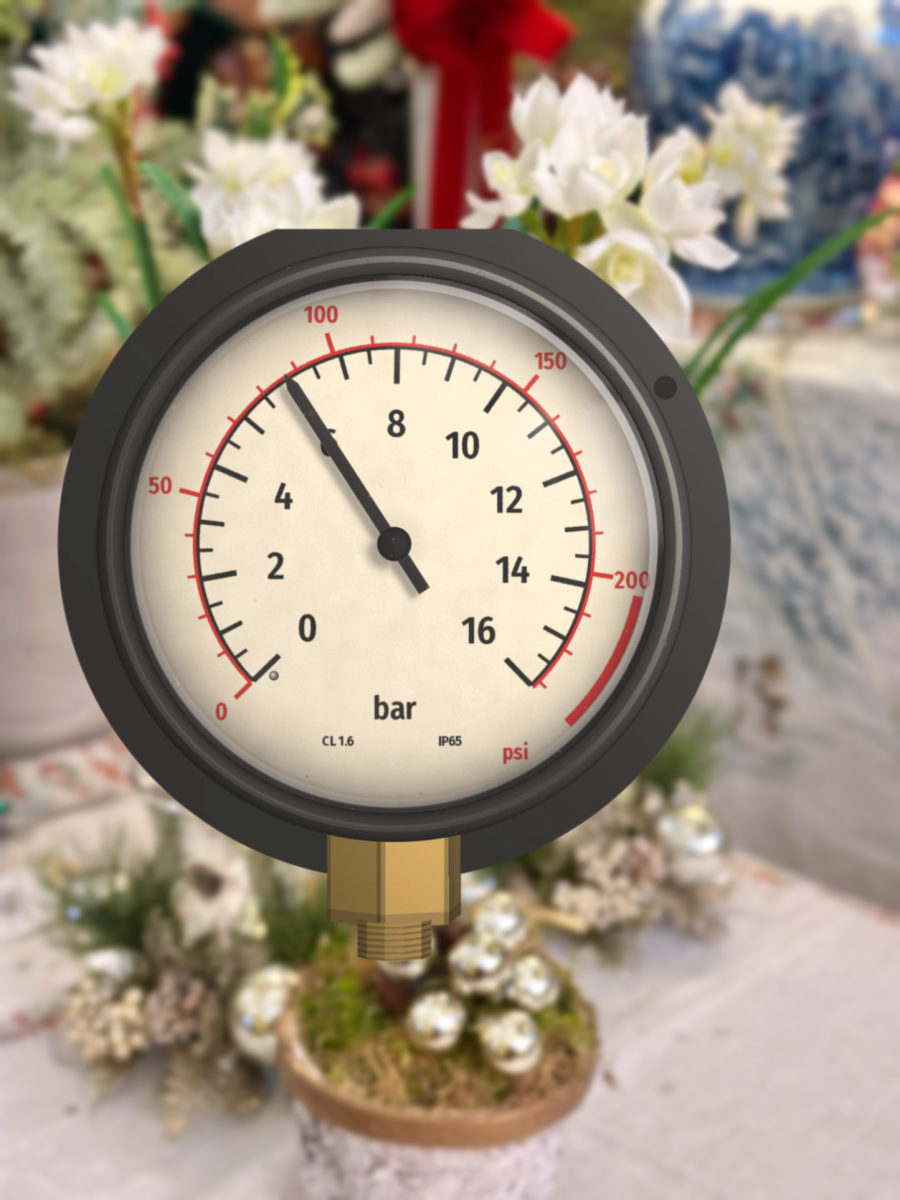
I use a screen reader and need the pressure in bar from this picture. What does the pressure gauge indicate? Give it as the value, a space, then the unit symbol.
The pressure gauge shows 6 bar
